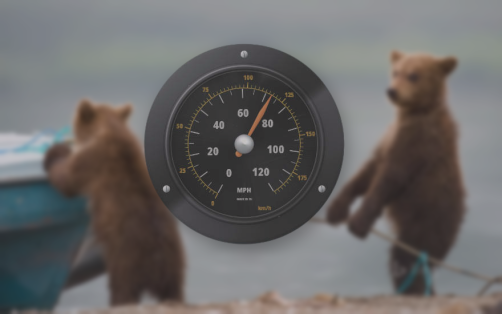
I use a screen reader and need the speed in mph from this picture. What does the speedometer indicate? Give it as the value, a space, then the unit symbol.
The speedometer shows 72.5 mph
